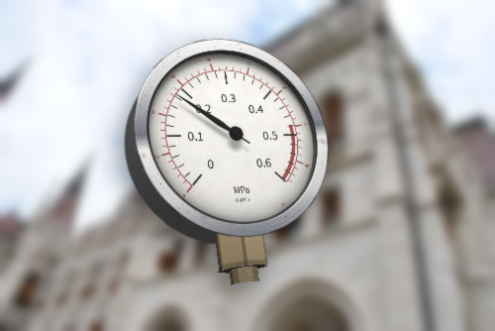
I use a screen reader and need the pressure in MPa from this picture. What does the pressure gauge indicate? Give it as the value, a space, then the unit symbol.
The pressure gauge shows 0.18 MPa
